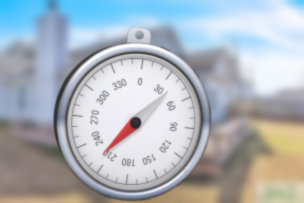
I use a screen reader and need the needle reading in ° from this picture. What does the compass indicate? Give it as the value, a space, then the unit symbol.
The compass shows 220 °
